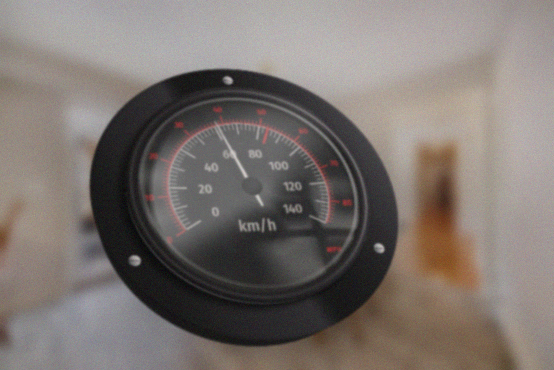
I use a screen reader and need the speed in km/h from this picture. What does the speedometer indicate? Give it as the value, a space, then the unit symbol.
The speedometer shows 60 km/h
